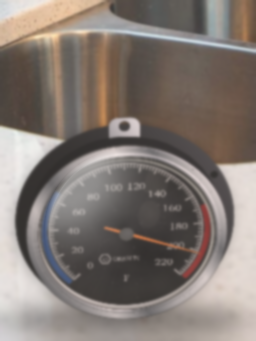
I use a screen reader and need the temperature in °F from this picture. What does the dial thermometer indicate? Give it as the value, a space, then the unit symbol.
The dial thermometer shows 200 °F
